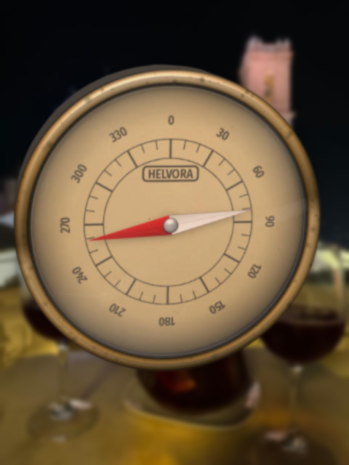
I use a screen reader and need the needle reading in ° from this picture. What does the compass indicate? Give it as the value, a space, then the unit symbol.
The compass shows 260 °
